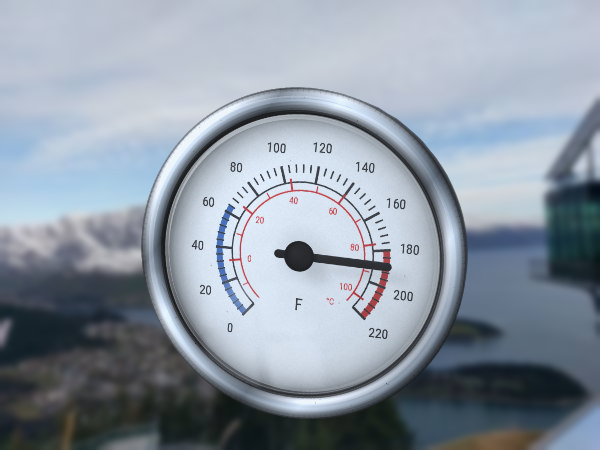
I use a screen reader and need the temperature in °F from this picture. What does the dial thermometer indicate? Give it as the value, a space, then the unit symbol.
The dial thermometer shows 188 °F
